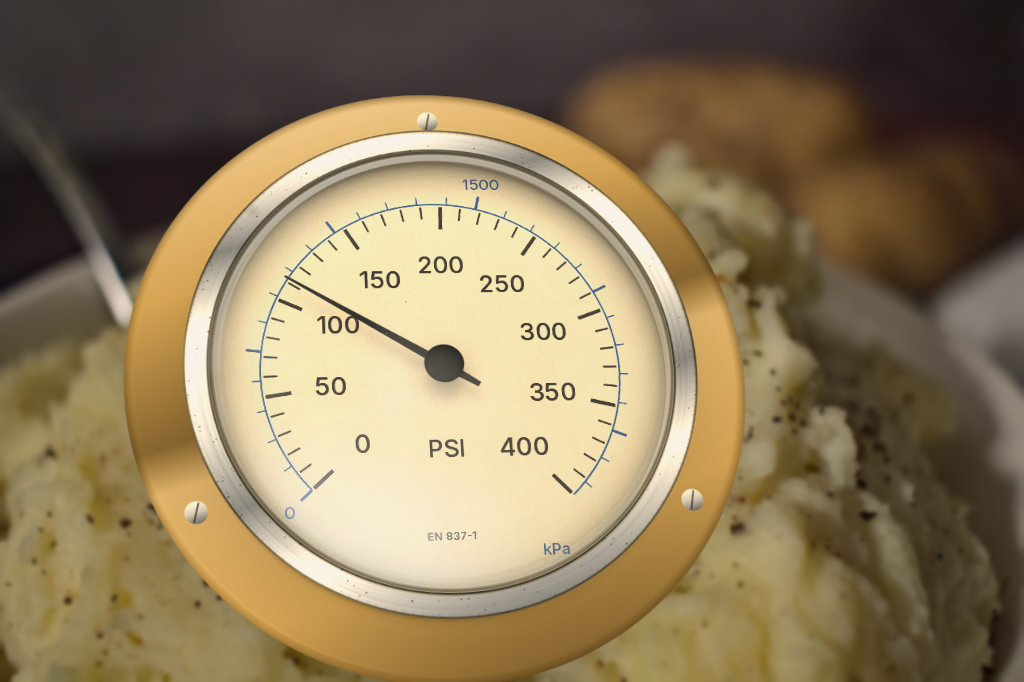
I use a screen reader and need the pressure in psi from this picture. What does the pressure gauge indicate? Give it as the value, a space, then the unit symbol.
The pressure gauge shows 110 psi
